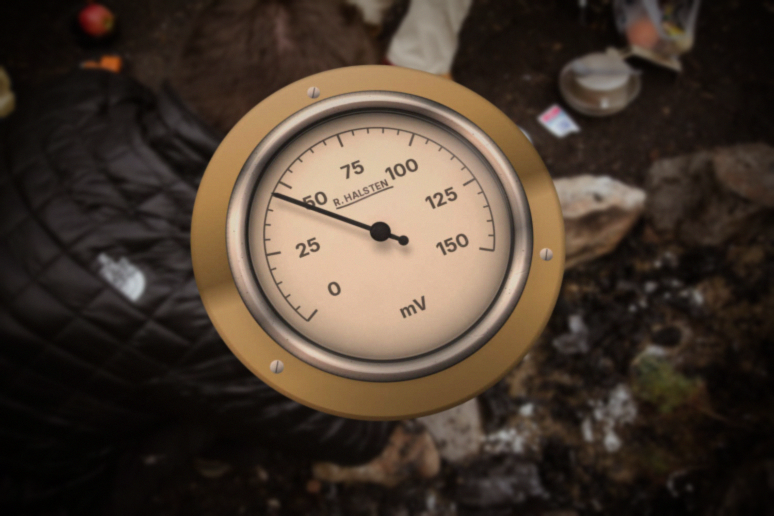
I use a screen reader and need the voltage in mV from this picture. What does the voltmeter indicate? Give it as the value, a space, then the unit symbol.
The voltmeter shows 45 mV
